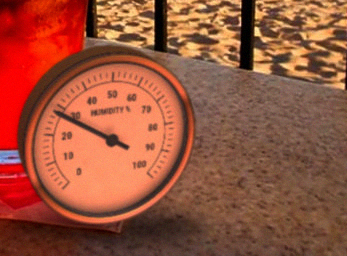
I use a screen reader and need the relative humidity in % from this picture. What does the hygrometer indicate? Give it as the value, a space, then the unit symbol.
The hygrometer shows 28 %
